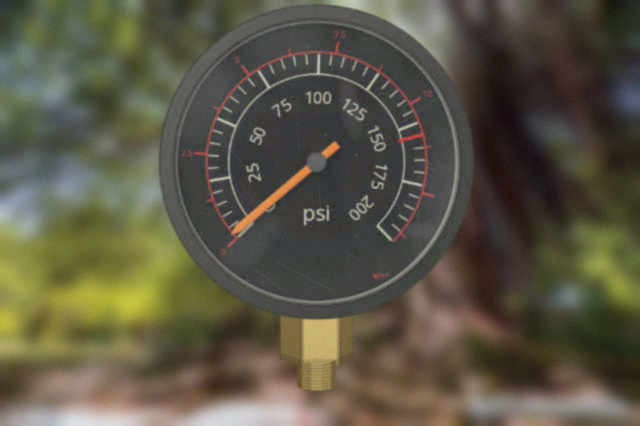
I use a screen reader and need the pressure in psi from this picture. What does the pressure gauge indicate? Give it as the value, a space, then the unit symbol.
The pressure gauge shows 2.5 psi
